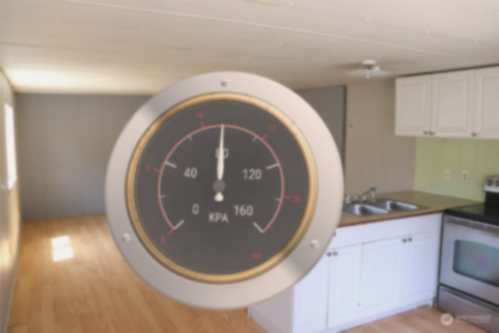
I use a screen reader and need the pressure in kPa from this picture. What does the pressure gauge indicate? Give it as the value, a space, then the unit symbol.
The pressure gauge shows 80 kPa
